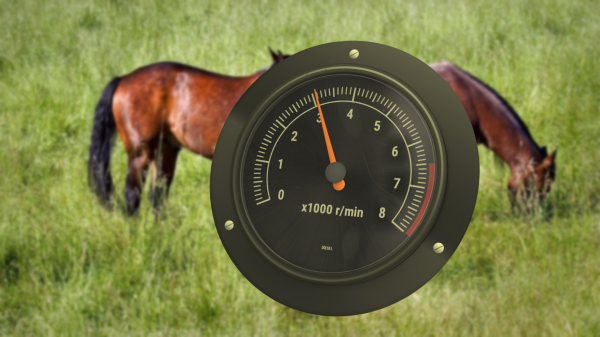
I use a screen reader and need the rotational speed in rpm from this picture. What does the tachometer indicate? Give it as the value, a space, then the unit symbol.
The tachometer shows 3100 rpm
